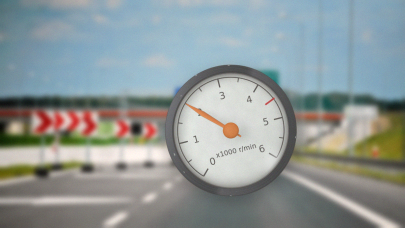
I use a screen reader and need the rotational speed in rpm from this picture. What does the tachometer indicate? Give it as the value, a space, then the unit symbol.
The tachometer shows 2000 rpm
